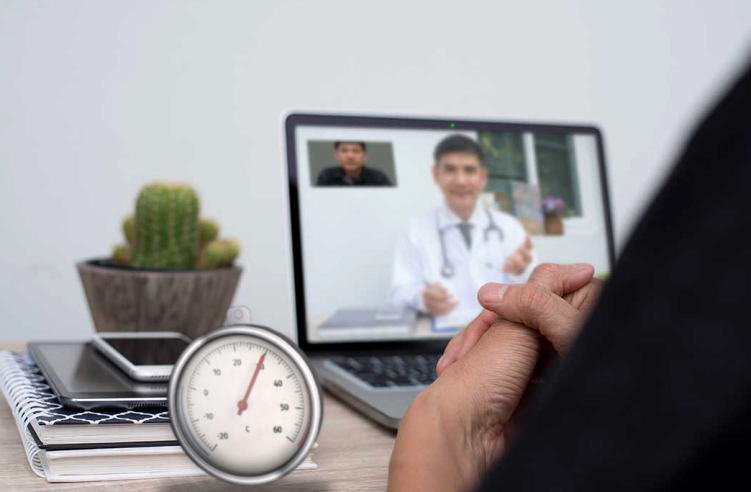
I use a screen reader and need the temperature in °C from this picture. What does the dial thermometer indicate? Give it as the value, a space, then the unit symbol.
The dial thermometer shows 30 °C
